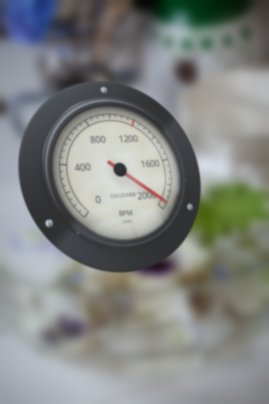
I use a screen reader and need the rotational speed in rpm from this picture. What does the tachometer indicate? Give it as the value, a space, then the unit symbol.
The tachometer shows 1950 rpm
